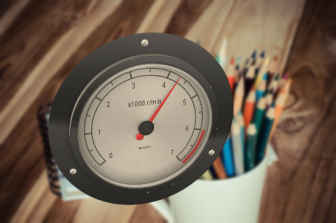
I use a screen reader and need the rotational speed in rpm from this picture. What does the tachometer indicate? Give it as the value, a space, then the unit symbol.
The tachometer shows 4250 rpm
